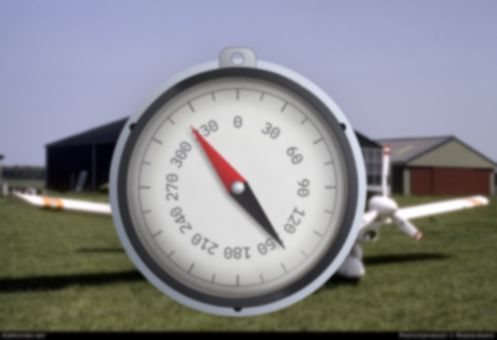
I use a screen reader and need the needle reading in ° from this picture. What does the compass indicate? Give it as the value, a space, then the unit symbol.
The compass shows 322.5 °
